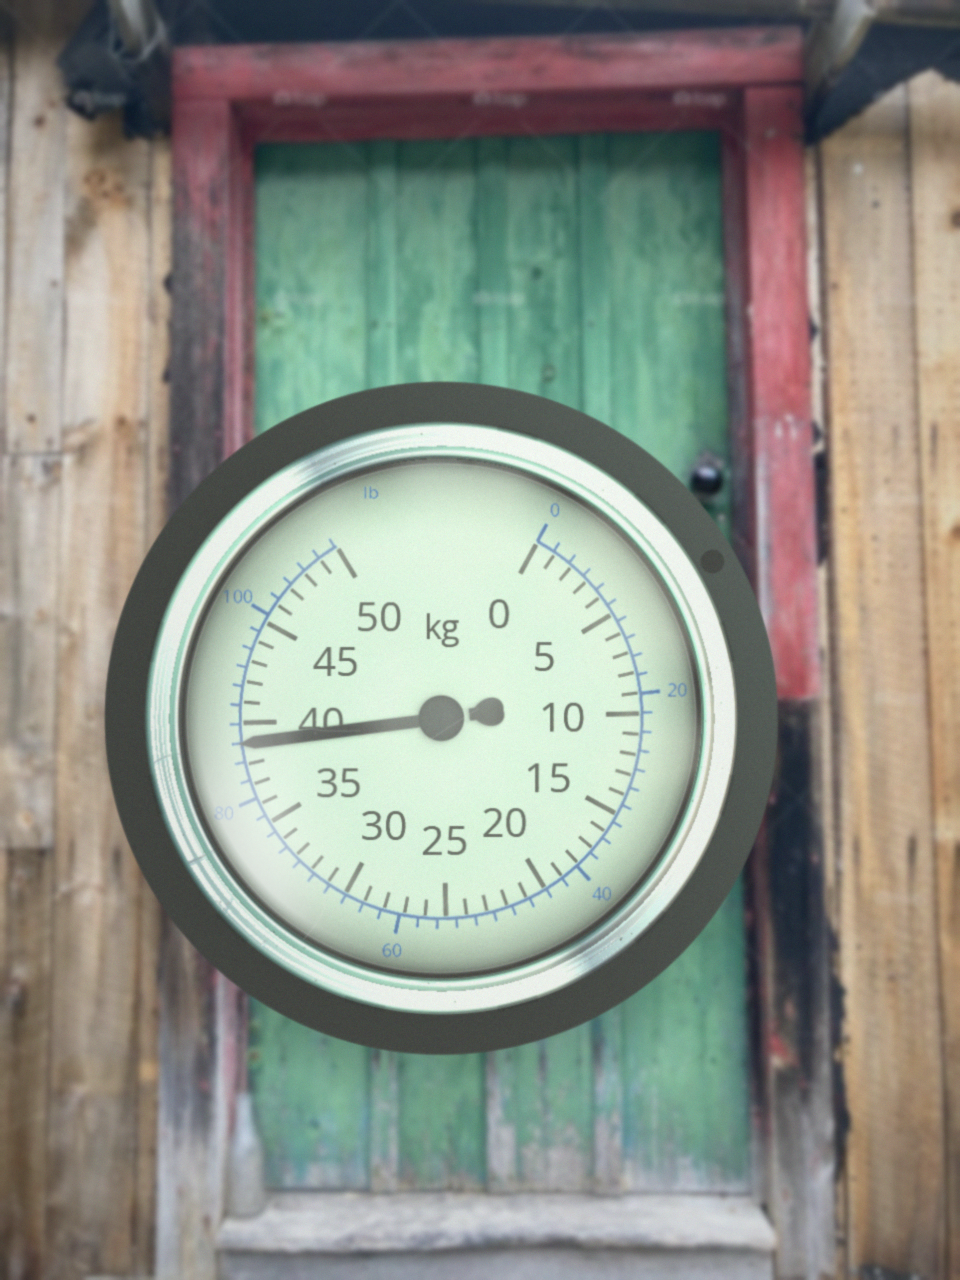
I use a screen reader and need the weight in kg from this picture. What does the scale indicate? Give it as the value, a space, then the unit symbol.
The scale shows 39 kg
